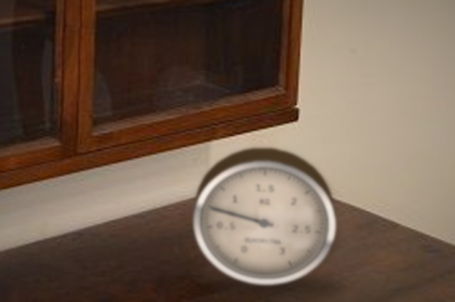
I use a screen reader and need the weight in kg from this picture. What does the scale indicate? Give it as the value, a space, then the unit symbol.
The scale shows 0.75 kg
